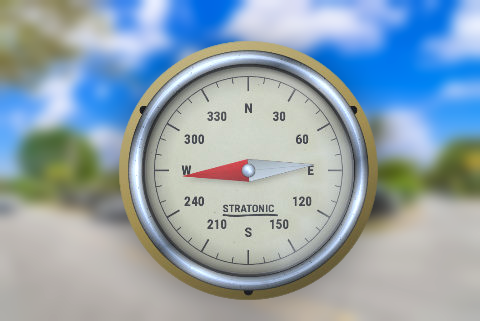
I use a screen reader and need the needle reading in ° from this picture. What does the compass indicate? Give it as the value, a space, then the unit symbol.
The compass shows 265 °
